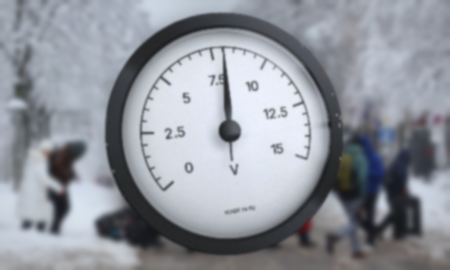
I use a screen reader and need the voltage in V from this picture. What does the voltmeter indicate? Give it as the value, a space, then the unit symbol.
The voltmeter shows 8 V
